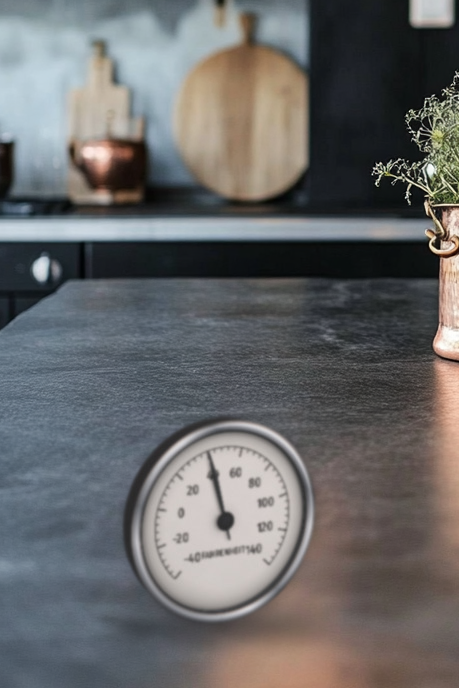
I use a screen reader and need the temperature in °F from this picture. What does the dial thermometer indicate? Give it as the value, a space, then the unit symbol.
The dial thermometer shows 40 °F
